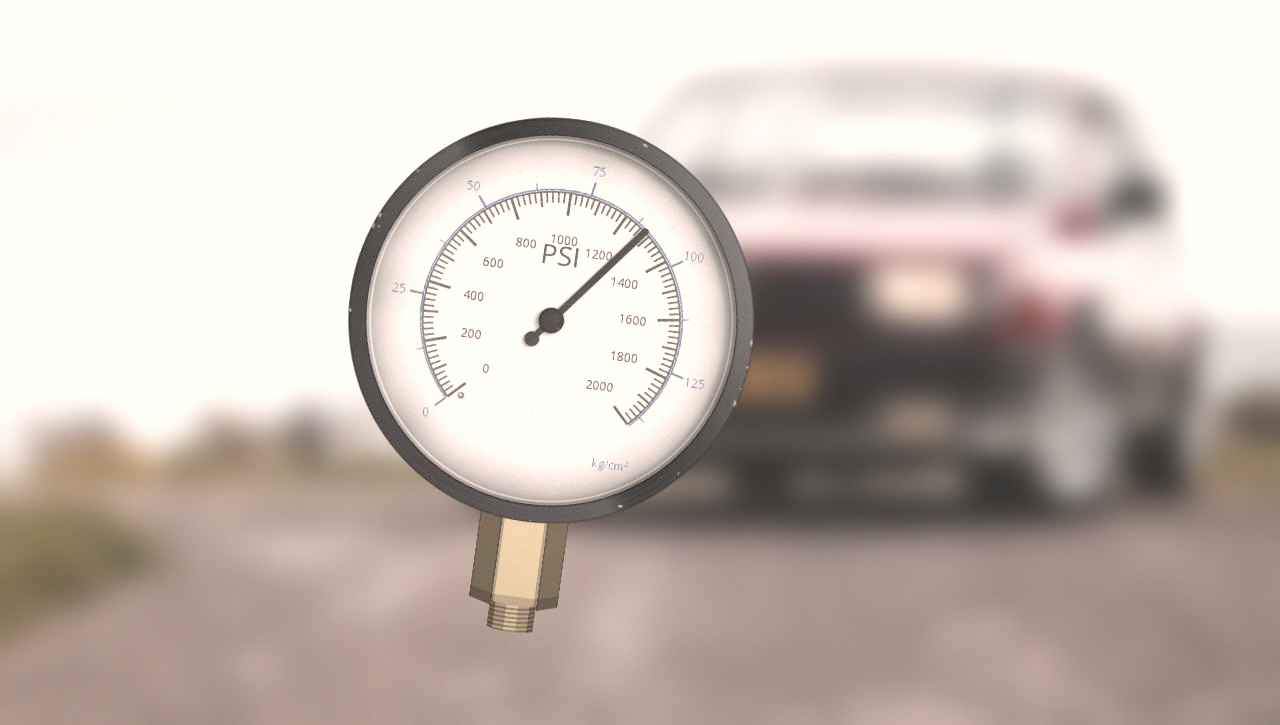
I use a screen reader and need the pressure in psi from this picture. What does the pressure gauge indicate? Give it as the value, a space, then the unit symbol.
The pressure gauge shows 1280 psi
